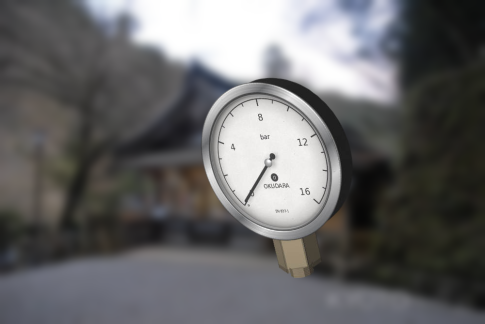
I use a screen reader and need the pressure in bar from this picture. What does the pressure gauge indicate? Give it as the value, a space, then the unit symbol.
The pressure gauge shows 0 bar
